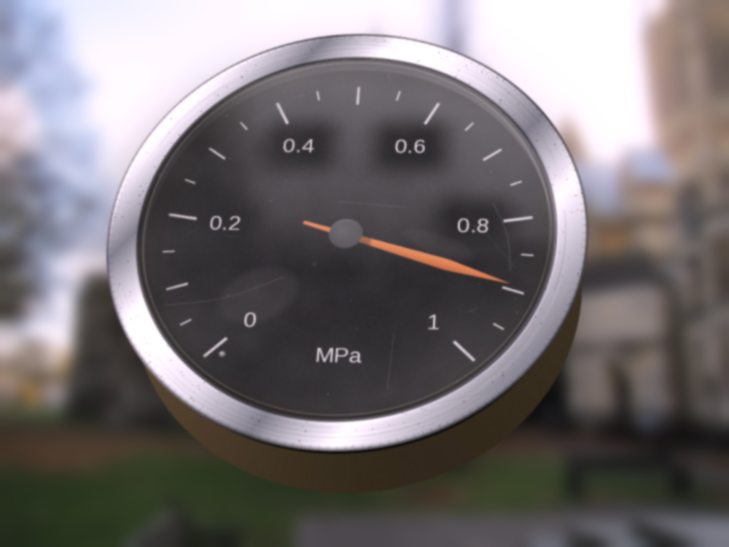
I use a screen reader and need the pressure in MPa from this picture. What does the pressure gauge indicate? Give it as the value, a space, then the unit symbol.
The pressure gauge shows 0.9 MPa
